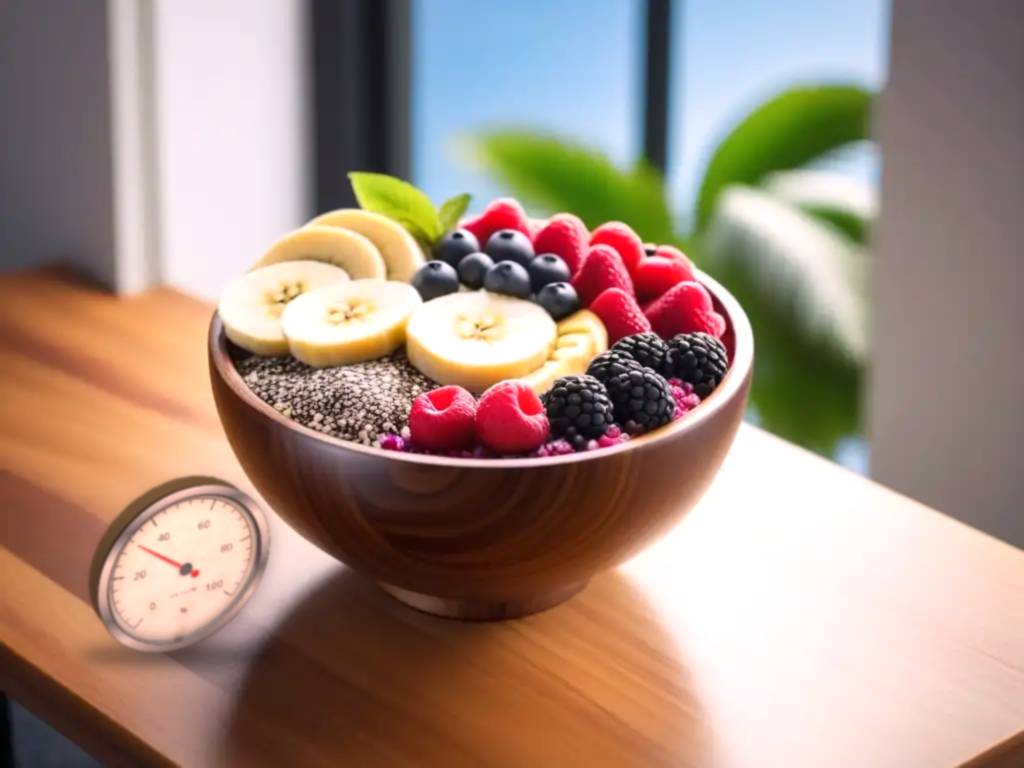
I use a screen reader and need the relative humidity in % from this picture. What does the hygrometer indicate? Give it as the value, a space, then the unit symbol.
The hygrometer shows 32 %
